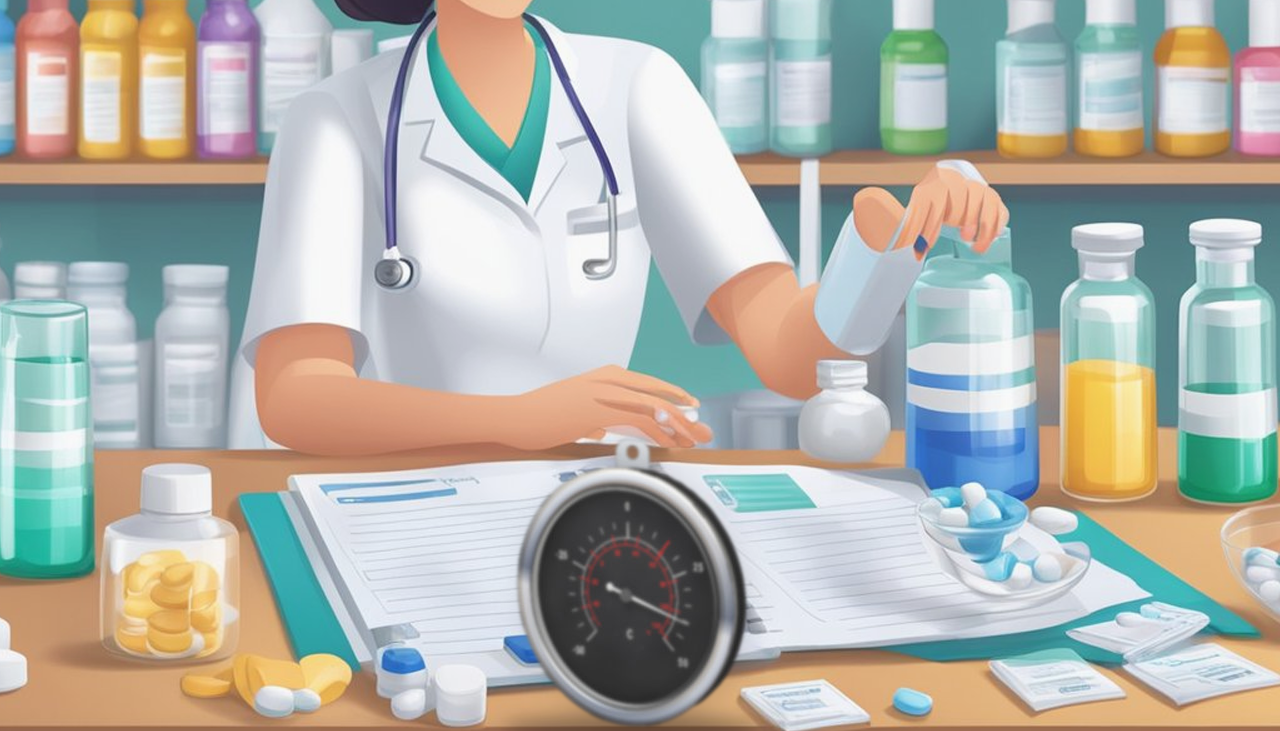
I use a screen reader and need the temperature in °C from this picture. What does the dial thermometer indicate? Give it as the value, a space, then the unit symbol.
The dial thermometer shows 40 °C
